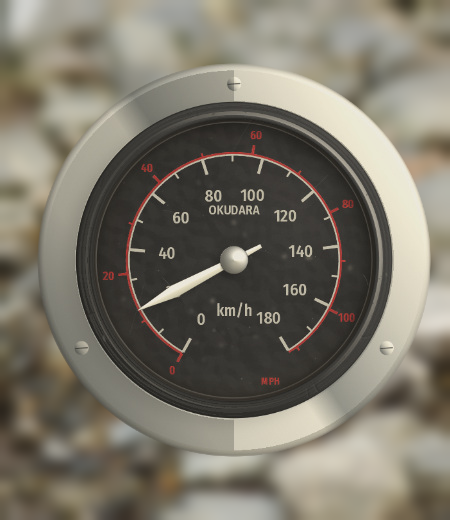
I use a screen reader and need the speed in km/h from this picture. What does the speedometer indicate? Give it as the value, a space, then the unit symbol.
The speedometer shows 20 km/h
